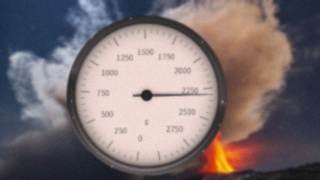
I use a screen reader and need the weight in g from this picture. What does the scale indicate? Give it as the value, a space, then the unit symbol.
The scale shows 2300 g
